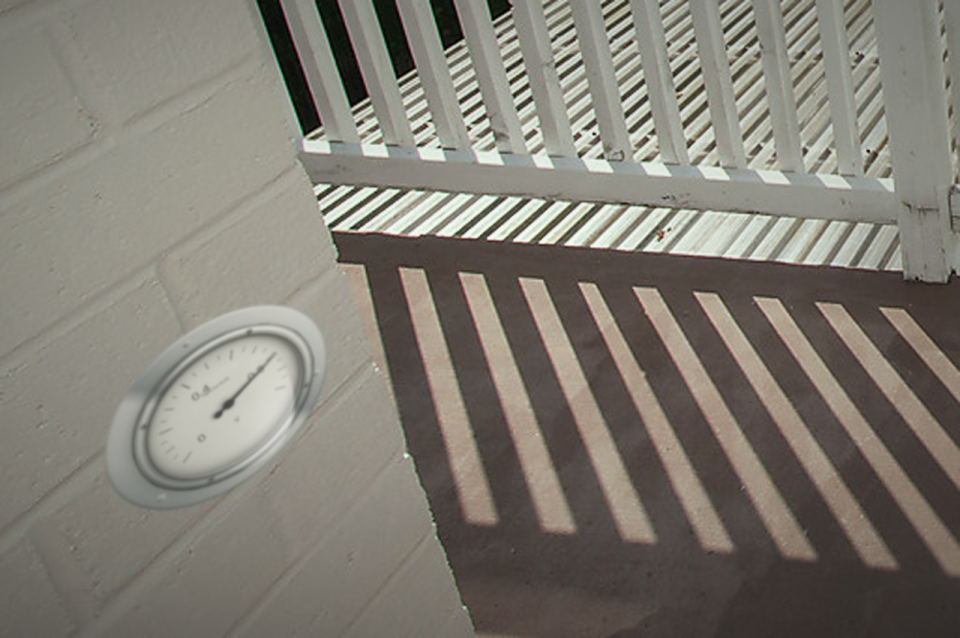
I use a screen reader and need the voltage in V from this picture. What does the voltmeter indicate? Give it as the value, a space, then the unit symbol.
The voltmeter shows 0.8 V
